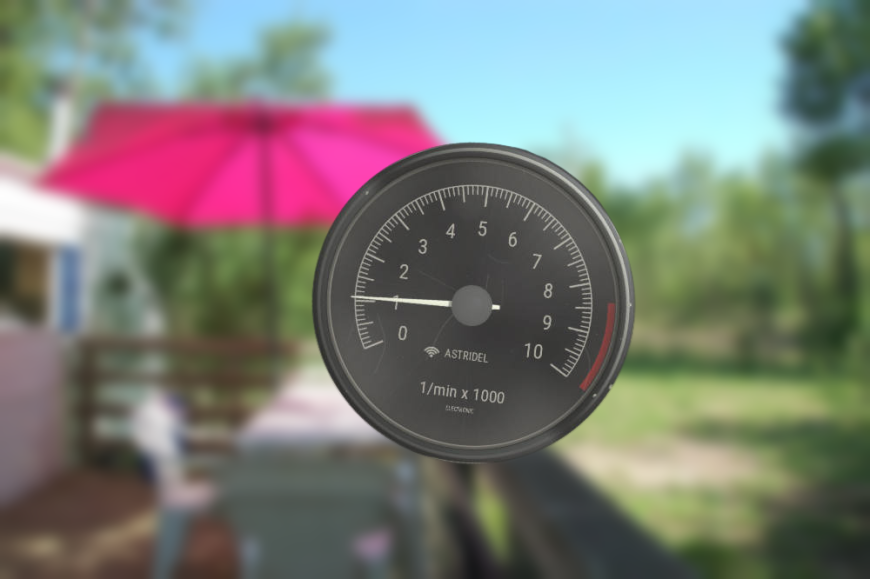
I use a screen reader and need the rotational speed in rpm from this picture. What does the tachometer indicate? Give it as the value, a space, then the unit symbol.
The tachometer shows 1100 rpm
